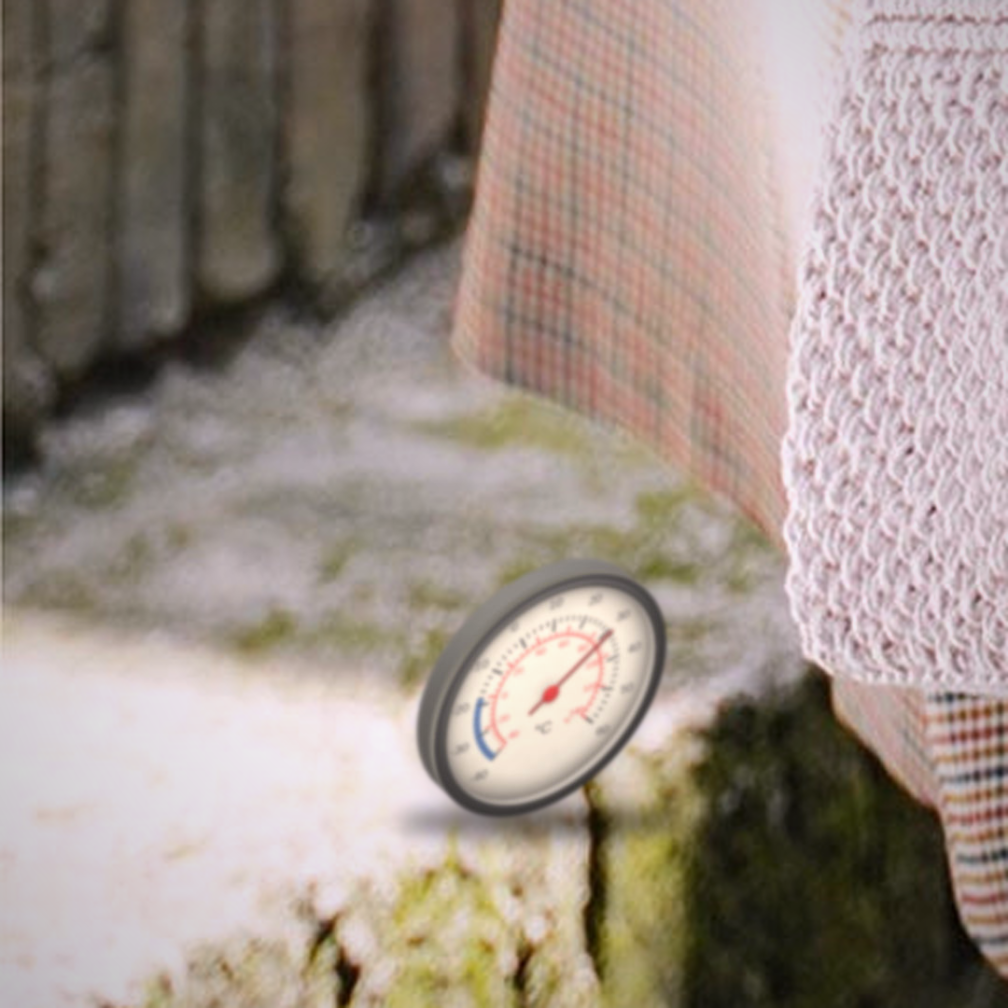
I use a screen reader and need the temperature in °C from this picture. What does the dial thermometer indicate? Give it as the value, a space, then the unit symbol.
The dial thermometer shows 30 °C
